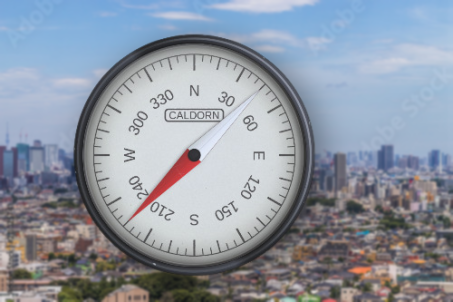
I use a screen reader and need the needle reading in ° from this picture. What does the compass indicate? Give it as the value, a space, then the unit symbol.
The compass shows 225 °
